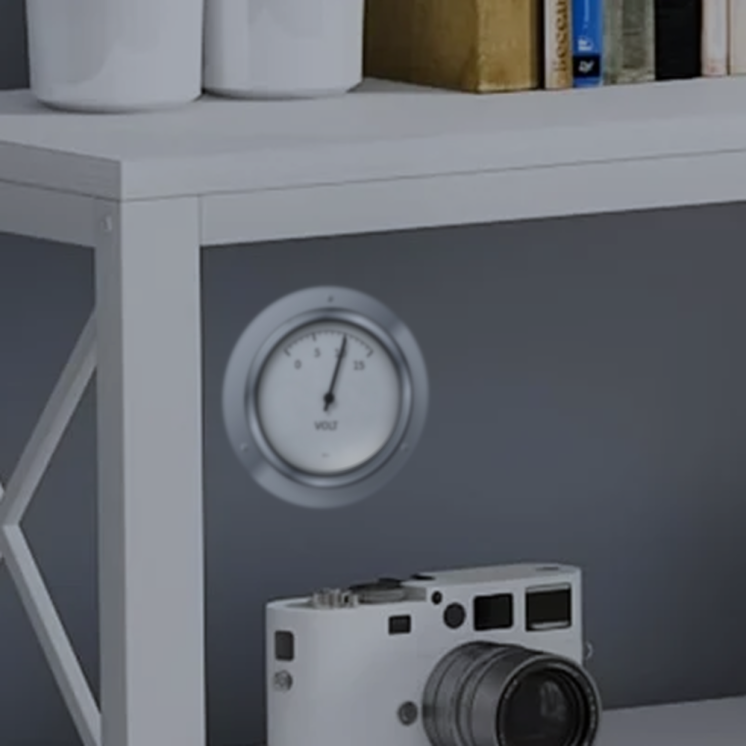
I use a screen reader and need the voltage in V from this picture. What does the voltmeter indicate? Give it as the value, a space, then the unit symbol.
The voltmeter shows 10 V
